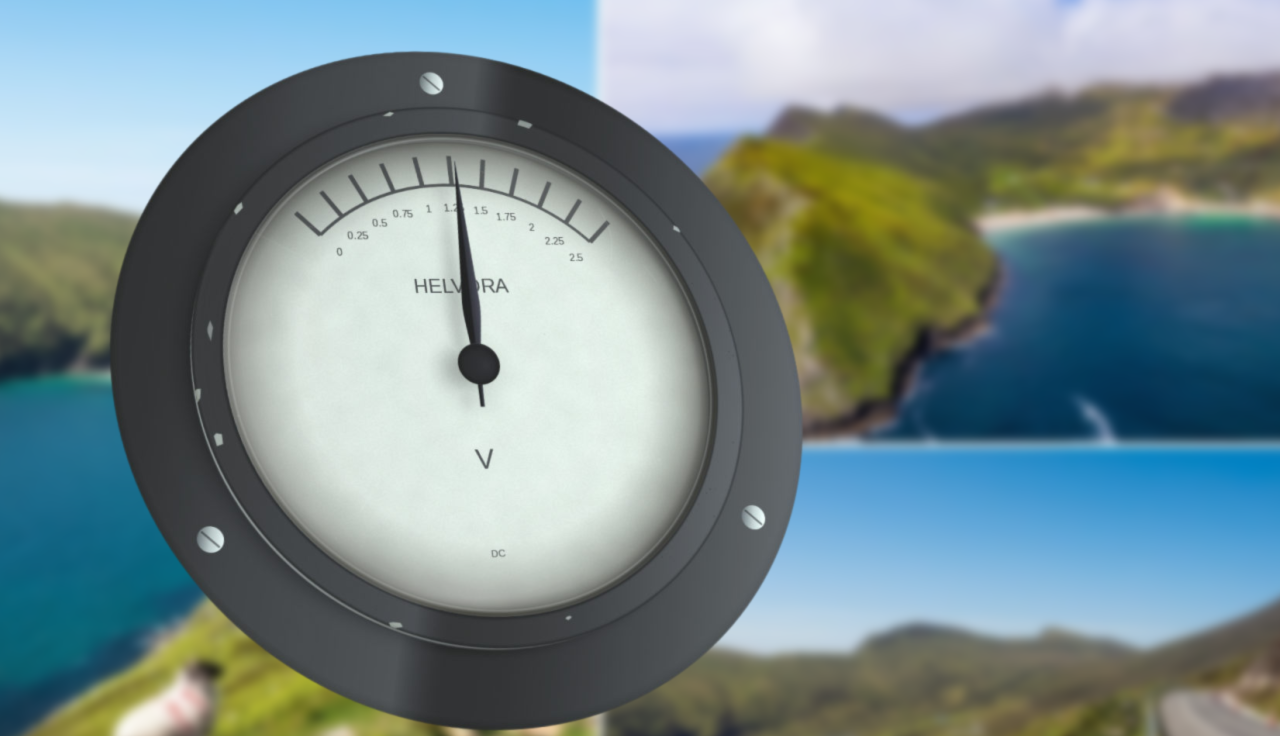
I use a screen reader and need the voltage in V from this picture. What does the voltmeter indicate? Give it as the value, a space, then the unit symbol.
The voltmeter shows 1.25 V
